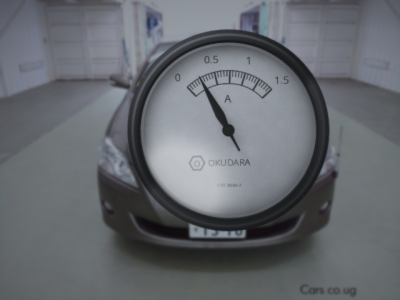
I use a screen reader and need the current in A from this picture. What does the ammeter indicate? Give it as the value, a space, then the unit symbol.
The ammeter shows 0.25 A
